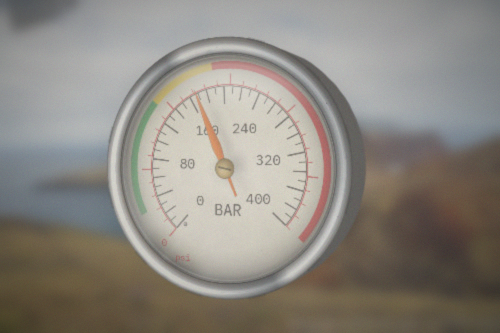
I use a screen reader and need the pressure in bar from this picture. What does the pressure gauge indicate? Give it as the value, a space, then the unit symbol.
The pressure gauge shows 170 bar
